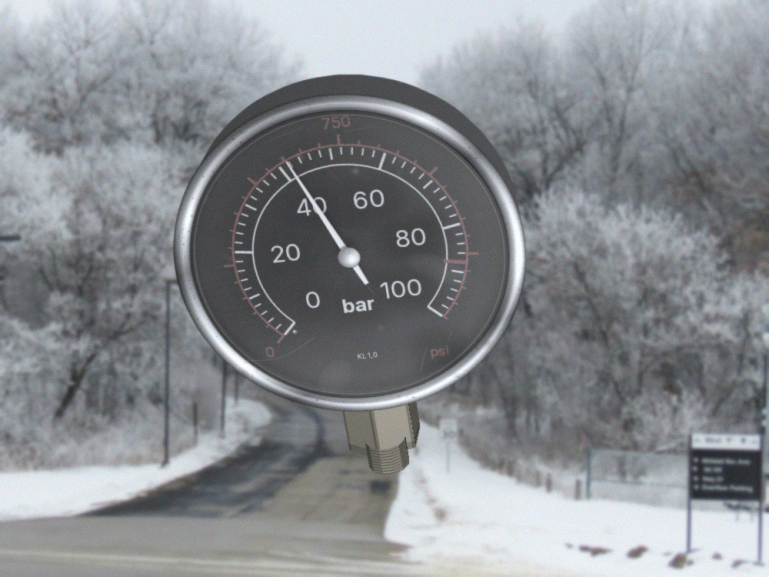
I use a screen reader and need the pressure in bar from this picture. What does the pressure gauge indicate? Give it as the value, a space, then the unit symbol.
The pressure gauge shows 42 bar
